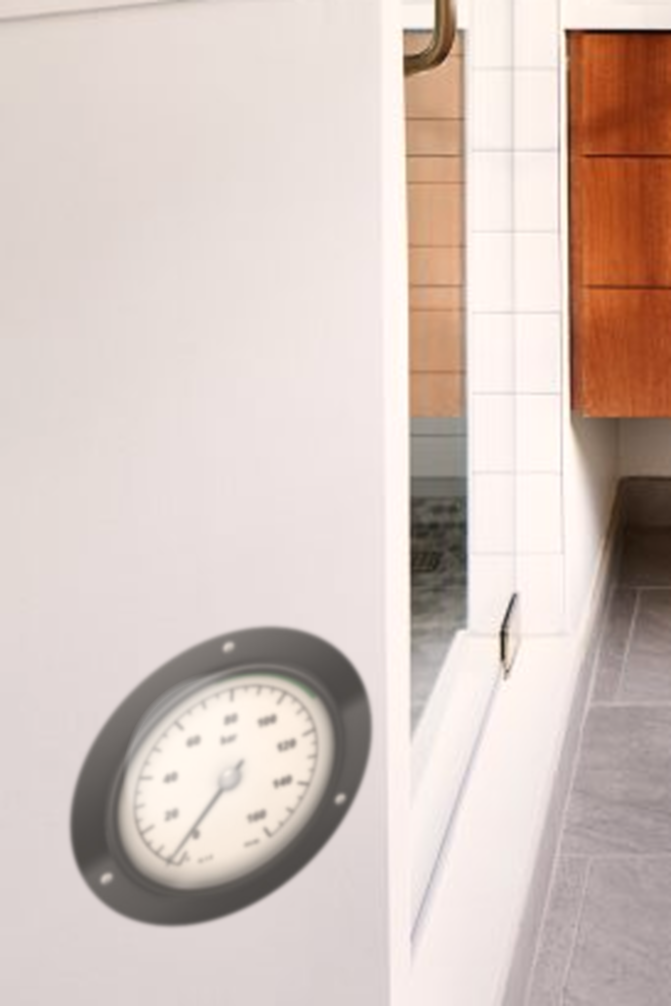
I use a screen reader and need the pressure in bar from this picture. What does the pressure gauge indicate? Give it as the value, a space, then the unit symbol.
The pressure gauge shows 5 bar
